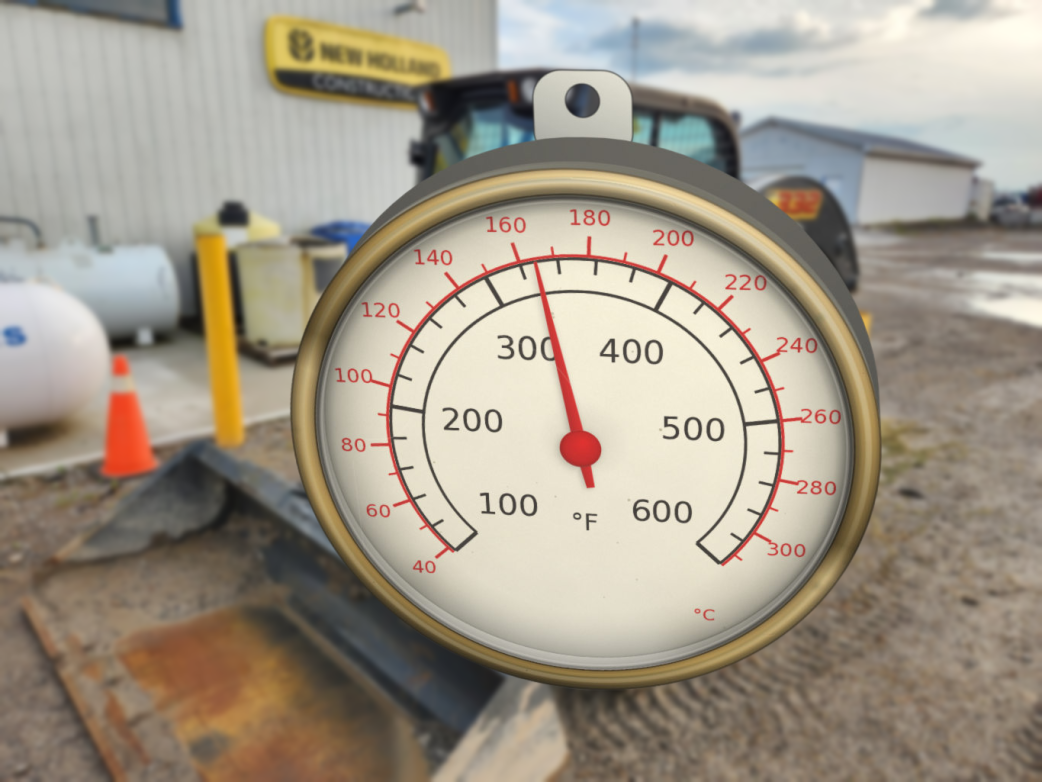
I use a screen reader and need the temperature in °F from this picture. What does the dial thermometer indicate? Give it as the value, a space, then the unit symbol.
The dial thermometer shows 330 °F
